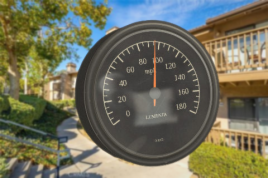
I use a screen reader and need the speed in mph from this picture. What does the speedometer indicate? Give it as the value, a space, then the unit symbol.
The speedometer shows 95 mph
